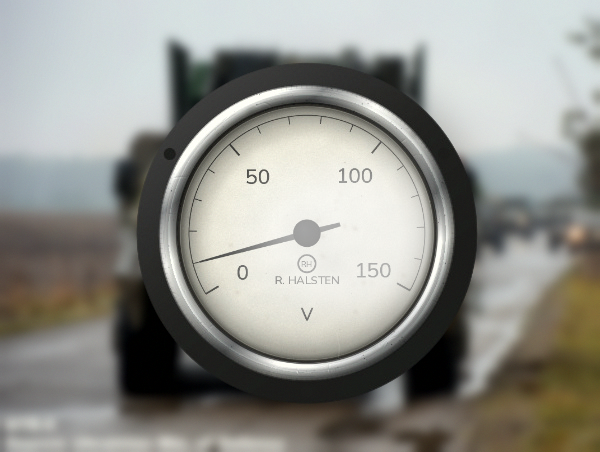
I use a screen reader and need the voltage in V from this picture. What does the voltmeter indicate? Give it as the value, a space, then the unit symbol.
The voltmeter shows 10 V
